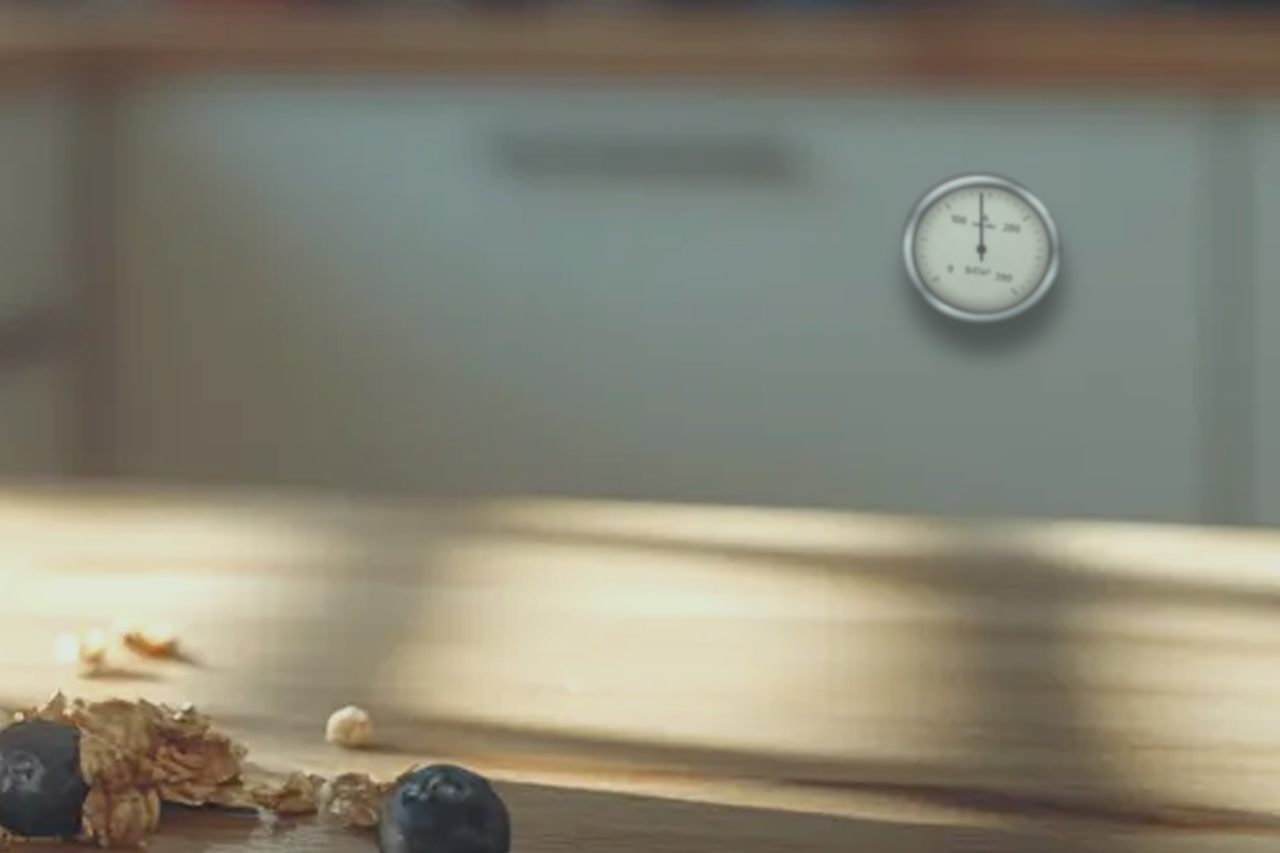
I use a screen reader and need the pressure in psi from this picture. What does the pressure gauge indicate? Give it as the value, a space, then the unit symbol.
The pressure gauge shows 140 psi
